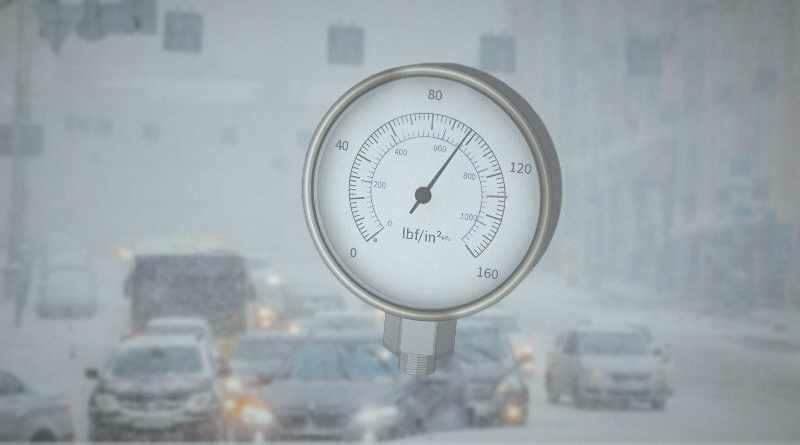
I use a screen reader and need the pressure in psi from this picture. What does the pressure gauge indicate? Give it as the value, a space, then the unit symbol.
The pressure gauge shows 98 psi
